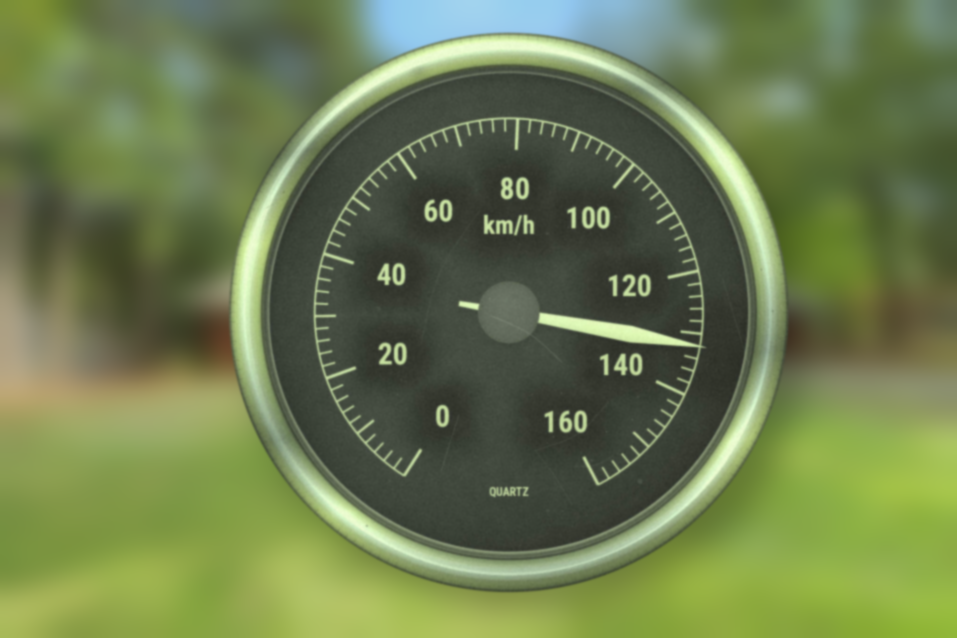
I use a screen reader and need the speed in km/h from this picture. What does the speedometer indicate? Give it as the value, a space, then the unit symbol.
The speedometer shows 132 km/h
